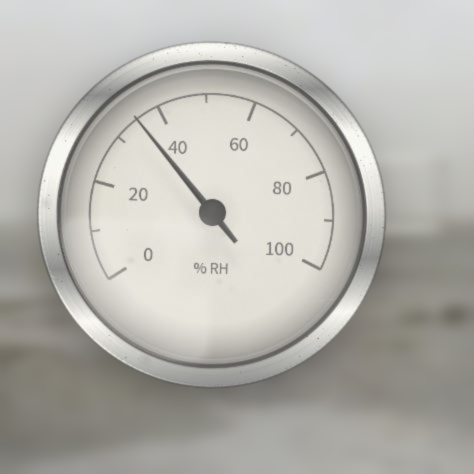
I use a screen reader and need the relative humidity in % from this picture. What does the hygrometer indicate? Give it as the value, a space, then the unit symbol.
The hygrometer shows 35 %
